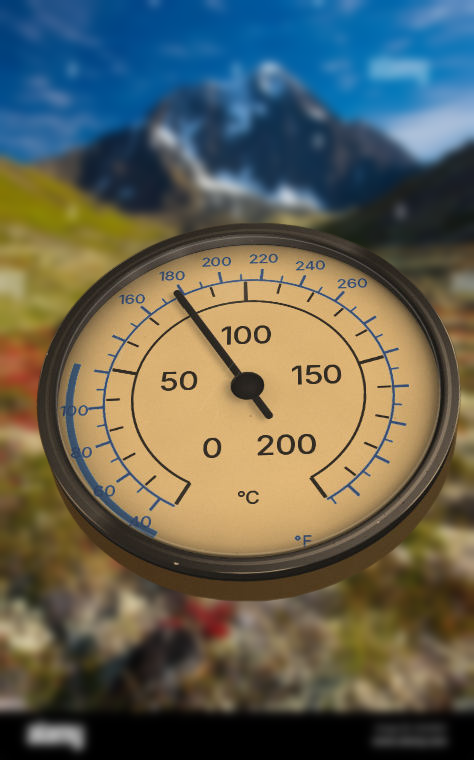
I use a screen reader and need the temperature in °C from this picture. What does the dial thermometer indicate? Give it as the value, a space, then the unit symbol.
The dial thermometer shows 80 °C
